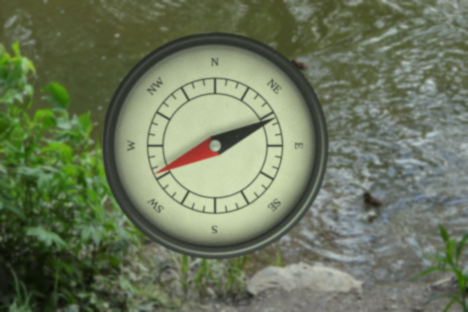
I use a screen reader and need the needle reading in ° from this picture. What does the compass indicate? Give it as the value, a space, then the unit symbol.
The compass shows 245 °
